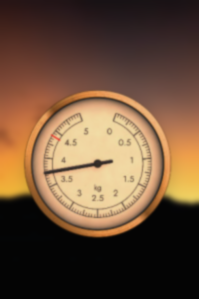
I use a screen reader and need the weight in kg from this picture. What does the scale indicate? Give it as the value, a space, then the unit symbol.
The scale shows 3.75 kg
